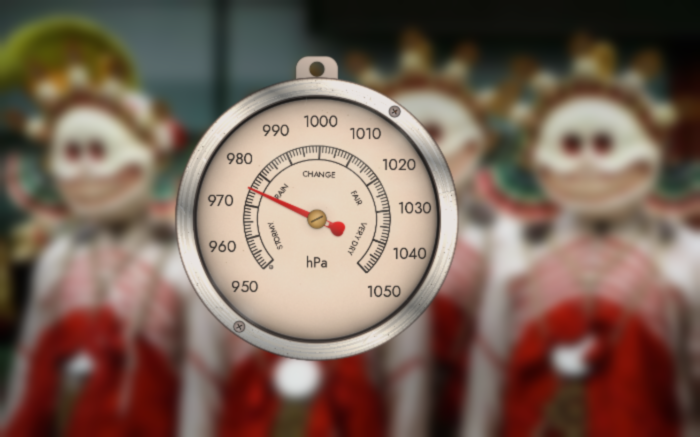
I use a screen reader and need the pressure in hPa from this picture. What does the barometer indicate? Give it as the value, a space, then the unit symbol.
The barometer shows 975 hPa
